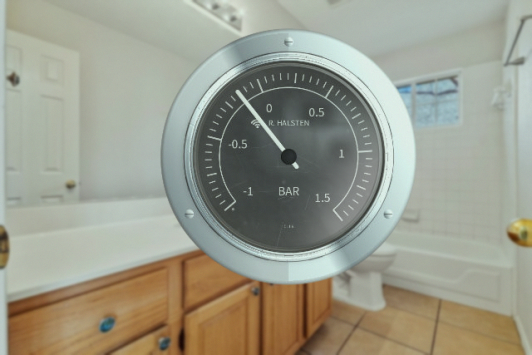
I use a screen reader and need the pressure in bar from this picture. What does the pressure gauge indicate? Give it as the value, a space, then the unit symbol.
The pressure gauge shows -0.15 bar
